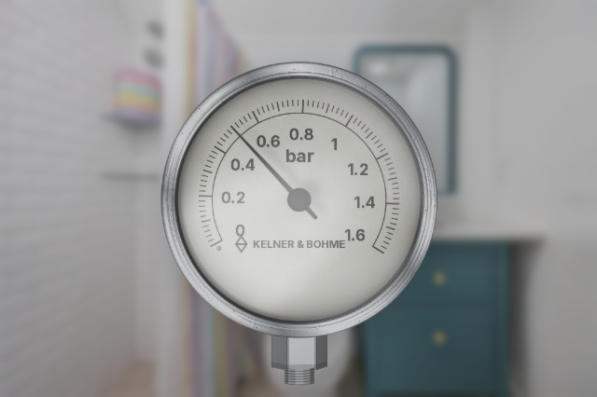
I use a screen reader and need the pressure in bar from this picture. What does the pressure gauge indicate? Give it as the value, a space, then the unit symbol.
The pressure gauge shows 0.5 bar
